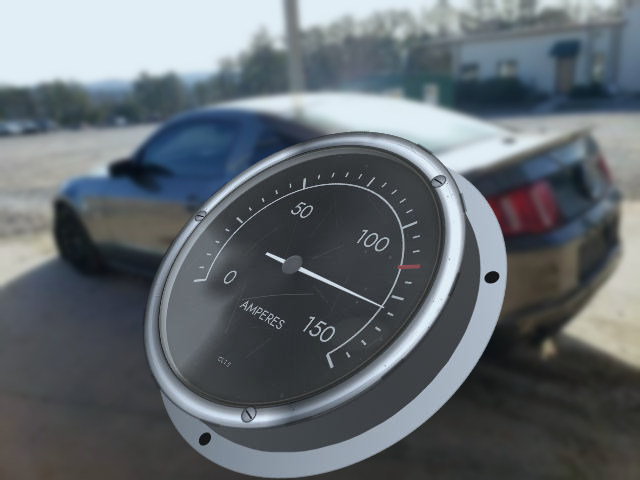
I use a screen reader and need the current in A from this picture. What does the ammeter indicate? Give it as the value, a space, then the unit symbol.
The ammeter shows 130 A
